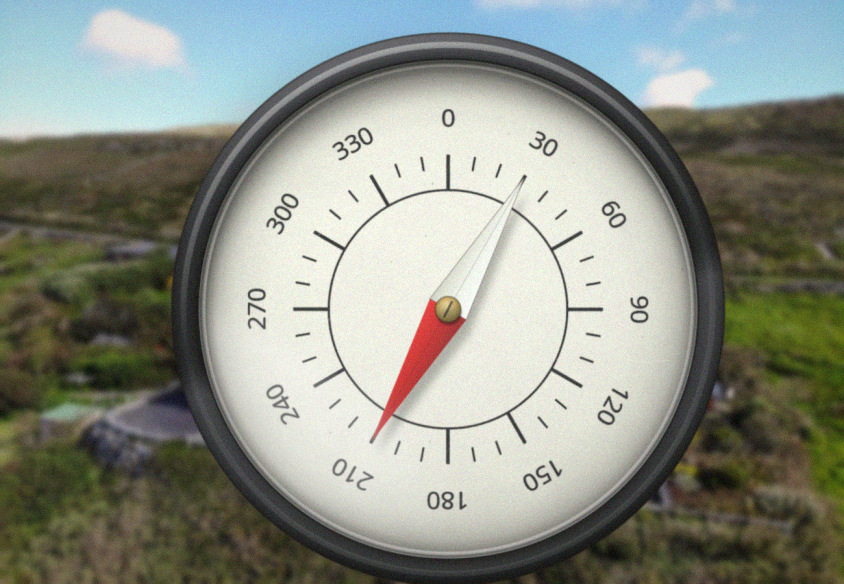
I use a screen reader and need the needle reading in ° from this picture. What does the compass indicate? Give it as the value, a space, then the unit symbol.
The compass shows 210 °
